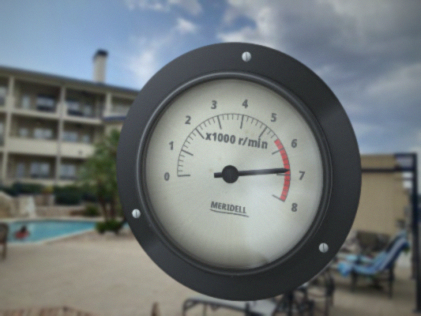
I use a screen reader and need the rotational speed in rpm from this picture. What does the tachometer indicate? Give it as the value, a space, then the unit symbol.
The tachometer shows 6800 rpm
